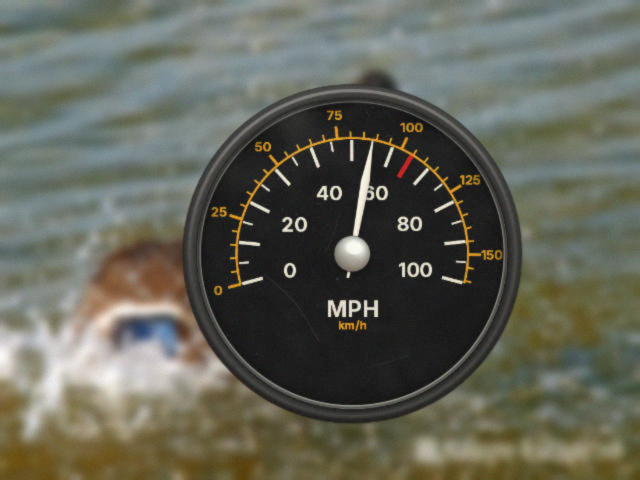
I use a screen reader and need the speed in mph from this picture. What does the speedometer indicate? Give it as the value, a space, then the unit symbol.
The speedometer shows 55 mph
